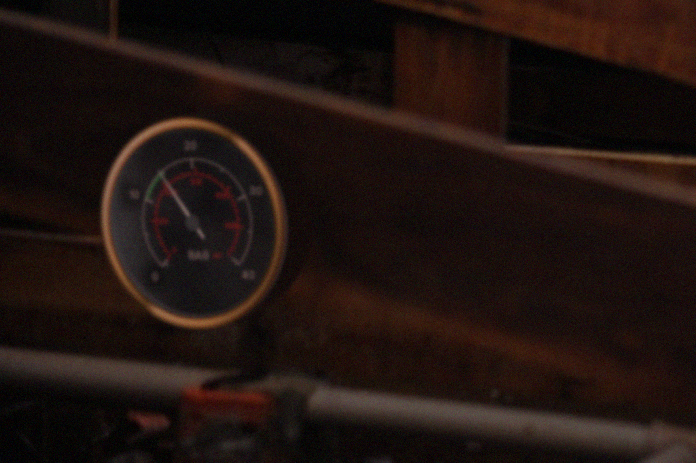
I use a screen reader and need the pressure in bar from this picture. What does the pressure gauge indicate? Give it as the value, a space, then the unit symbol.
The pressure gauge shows 15 bar
